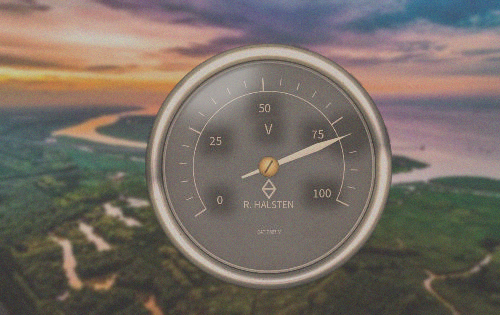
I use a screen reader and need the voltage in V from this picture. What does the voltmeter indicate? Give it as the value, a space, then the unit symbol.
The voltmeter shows 80 V
